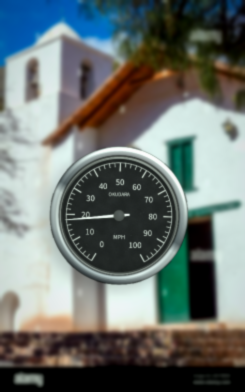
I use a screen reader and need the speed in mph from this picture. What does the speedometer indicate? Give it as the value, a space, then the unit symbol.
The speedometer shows 18 mph
